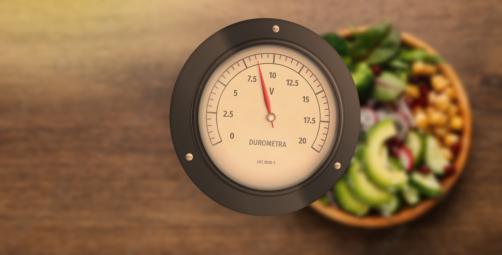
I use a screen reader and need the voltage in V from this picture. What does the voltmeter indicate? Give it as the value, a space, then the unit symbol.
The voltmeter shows 8.5 V
